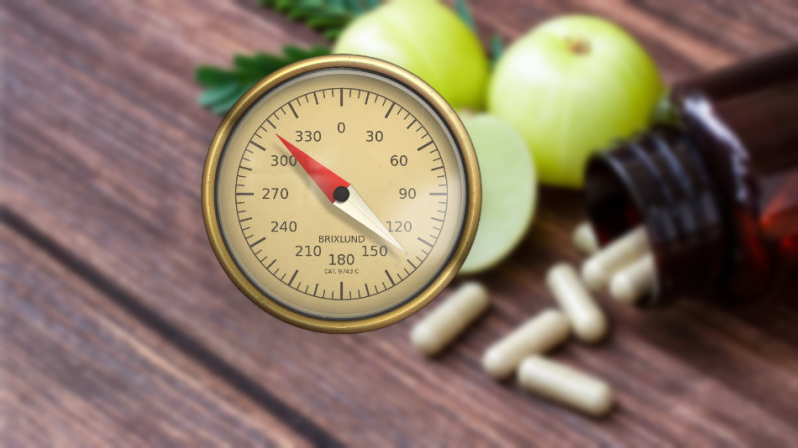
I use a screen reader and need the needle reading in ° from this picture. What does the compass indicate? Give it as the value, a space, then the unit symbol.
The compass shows 312.5 °
